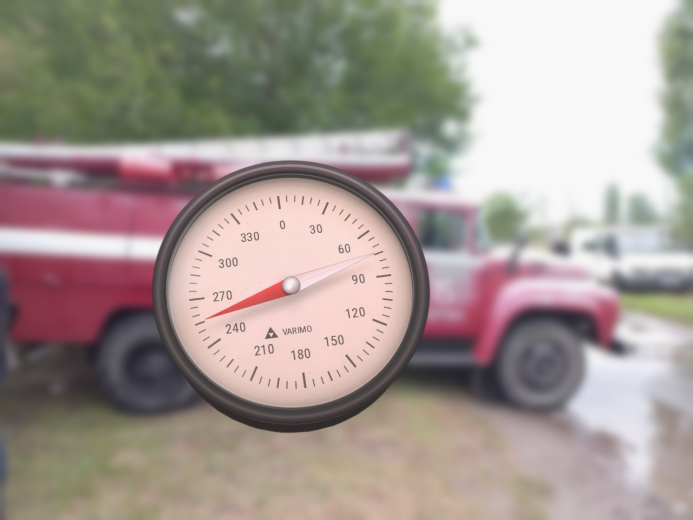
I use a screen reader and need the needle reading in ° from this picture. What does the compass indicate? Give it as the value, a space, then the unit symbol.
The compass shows 255 °
